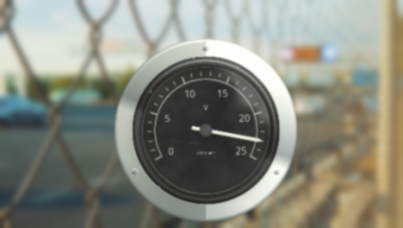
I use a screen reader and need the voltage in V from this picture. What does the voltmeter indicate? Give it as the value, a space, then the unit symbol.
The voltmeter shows 23 V
